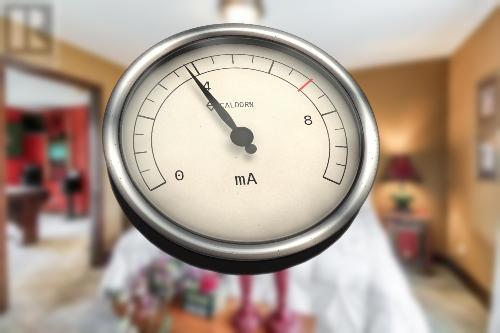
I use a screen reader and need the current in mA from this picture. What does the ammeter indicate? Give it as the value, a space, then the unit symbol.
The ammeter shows 3.75 mA
